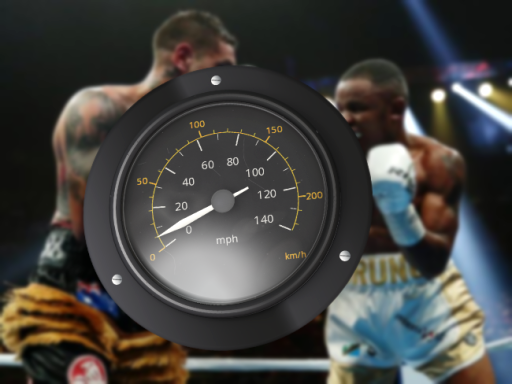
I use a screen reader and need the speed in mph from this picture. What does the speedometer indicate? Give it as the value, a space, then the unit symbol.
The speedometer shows 5 mph
